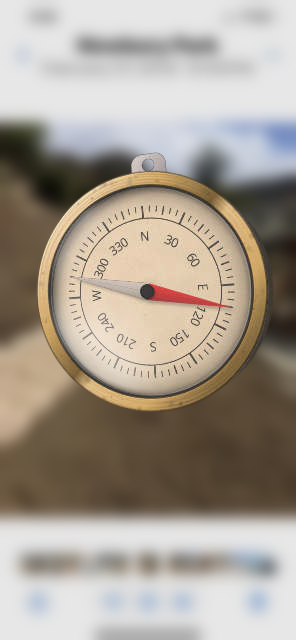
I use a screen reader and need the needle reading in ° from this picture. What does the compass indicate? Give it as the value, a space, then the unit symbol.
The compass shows 105 °
